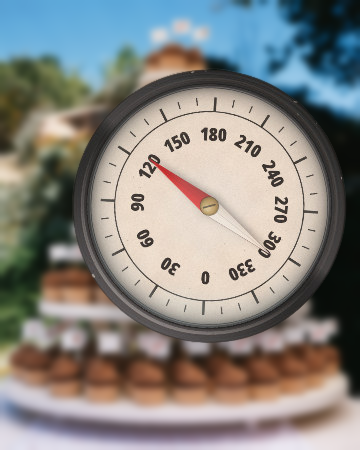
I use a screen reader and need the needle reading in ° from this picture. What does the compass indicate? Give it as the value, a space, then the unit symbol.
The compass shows 125 °
